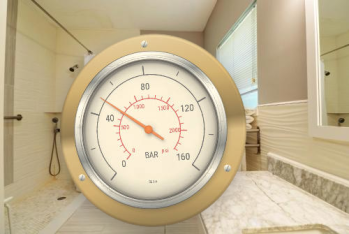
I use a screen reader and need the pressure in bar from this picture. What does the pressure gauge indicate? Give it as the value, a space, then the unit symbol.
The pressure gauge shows 50 bar
